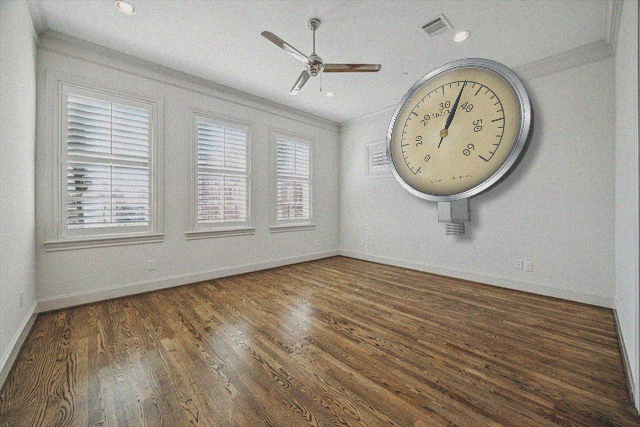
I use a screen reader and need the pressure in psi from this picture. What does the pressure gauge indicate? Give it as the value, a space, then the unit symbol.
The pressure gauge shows 36 psi
